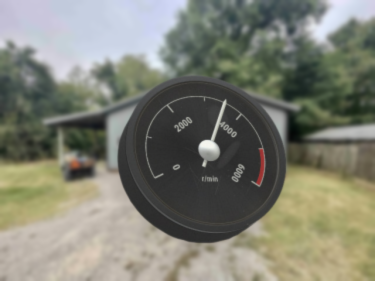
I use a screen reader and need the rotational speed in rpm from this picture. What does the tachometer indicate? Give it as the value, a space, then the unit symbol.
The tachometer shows 3500 rpm
